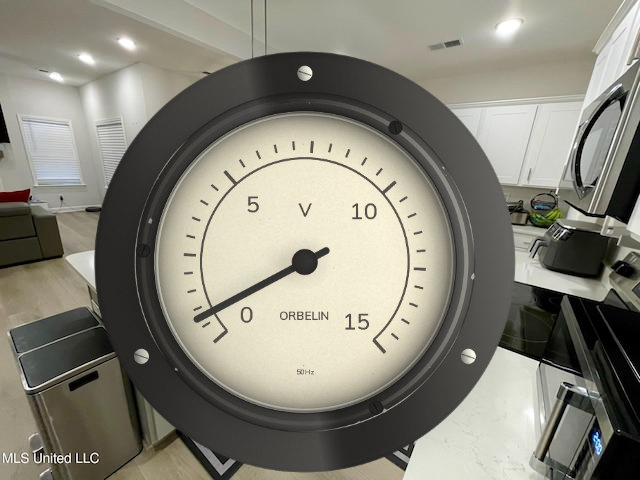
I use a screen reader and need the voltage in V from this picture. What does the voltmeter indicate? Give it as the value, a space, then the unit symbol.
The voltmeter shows 0.75 V
